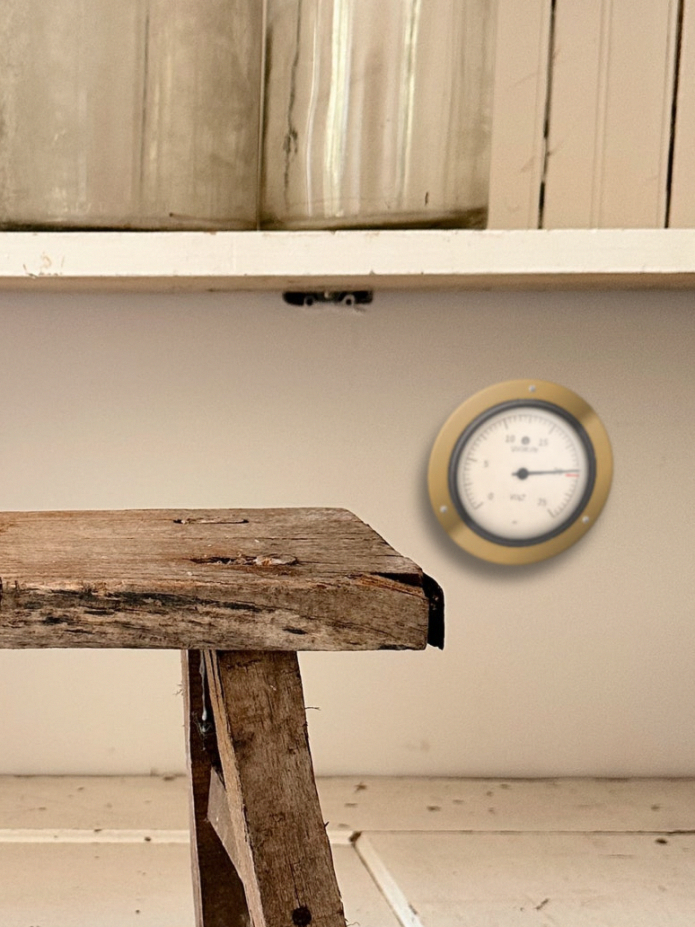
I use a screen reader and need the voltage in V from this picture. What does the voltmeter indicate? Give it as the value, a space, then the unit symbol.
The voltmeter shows 20 V
